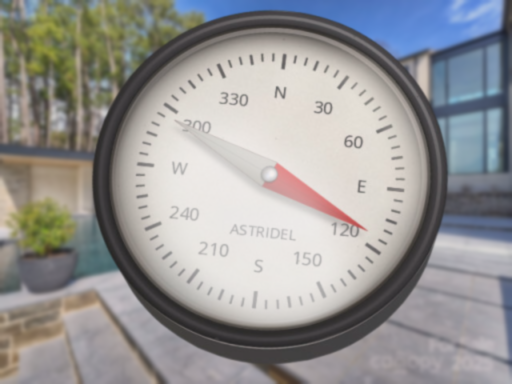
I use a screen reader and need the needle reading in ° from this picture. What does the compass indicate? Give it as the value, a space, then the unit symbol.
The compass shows 115 °
